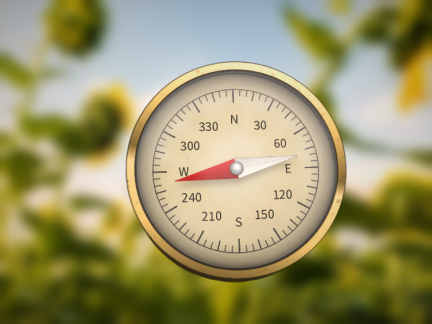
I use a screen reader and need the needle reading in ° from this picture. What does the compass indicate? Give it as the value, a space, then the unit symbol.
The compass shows 260 °
